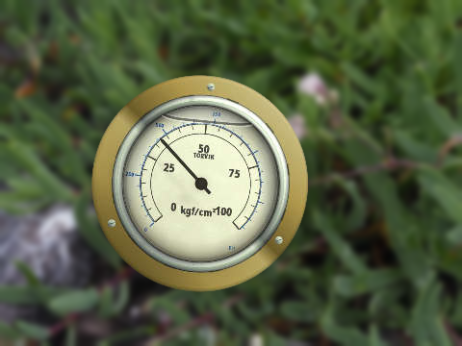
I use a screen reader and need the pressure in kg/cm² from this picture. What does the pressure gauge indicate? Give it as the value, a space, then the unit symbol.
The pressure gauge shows 32.5 kg/cm²
